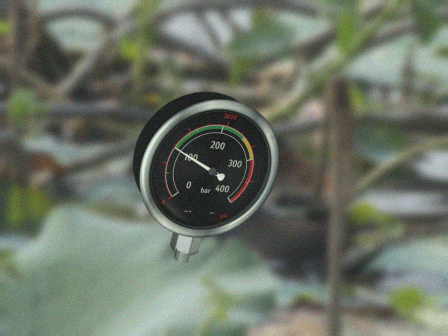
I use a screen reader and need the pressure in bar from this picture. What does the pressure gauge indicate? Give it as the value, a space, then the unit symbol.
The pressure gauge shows 100 bar
